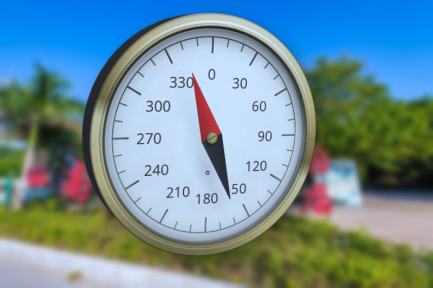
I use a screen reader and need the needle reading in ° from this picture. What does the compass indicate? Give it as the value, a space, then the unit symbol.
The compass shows 340 °
